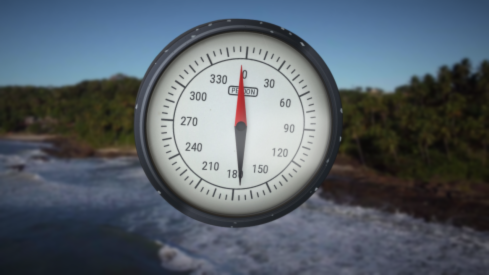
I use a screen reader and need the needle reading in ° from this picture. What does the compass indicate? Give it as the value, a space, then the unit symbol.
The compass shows 355 °
